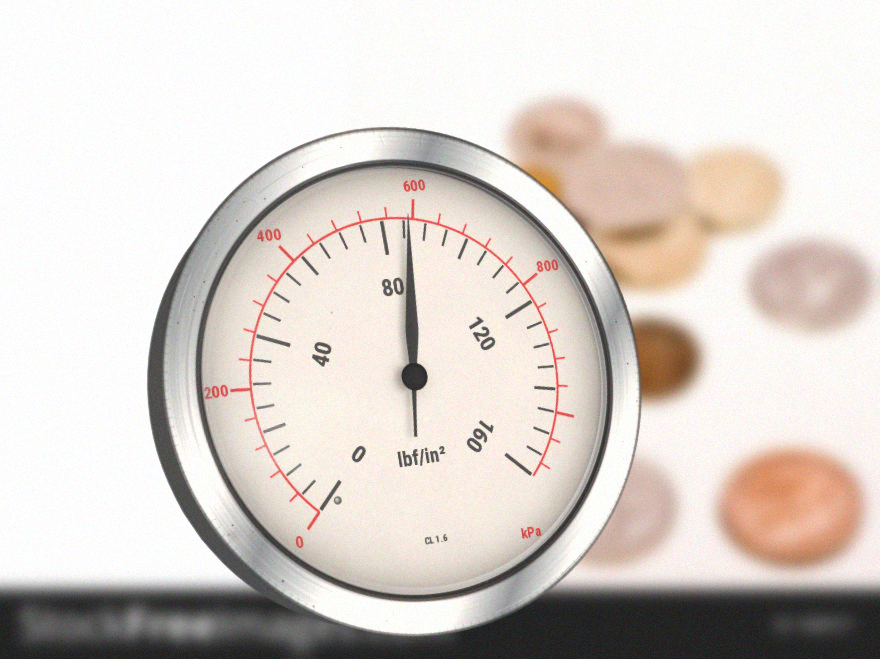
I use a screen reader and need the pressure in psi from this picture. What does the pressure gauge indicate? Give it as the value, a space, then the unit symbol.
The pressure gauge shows 85 psi
